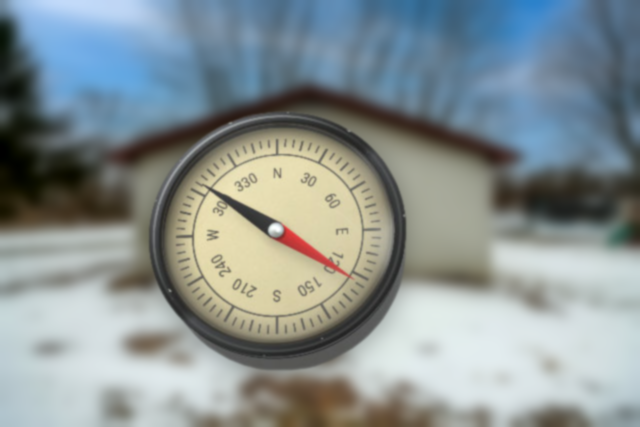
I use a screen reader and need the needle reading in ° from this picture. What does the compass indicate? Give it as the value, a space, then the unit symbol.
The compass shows 125 °
